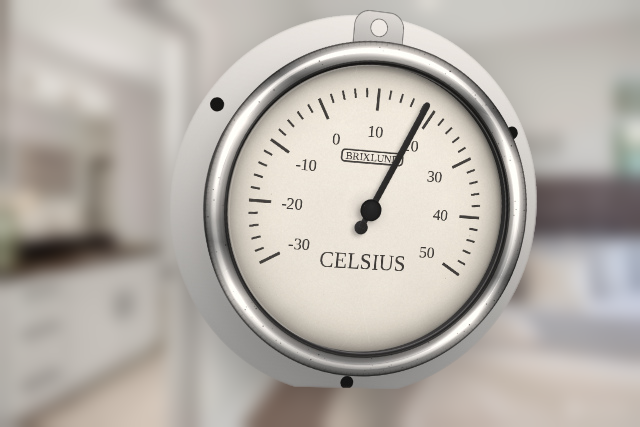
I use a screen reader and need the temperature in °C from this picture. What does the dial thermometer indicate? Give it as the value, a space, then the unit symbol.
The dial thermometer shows 18 °C
